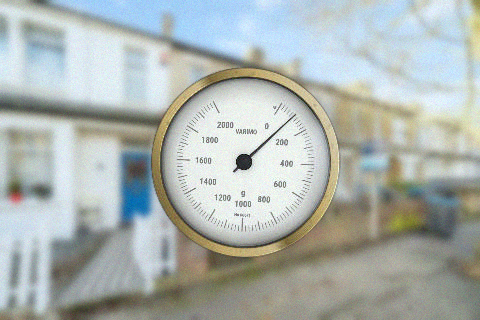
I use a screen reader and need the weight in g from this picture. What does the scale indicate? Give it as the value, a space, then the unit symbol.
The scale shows 100 g
